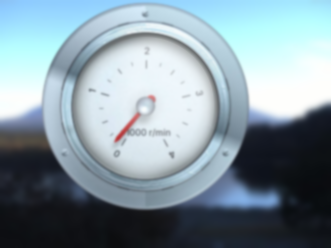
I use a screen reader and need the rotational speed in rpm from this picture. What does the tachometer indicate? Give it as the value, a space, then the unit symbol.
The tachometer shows 125 rpm
